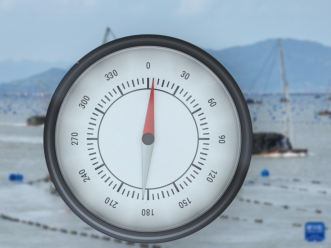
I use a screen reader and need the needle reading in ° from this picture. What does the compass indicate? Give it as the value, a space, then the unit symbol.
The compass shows 5 °
